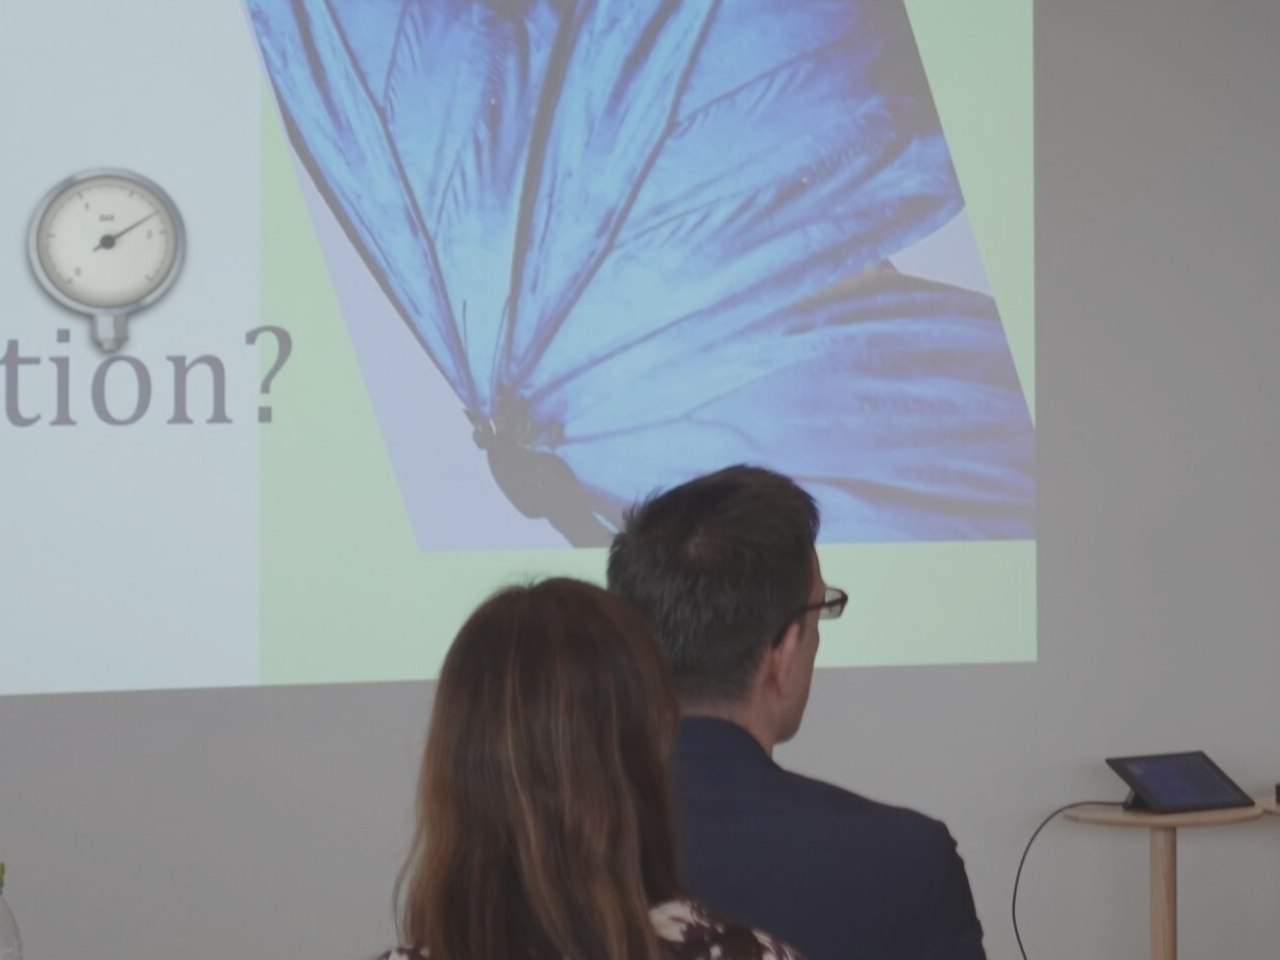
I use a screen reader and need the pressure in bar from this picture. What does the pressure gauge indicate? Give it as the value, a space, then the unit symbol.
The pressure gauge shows 1.8 bar
